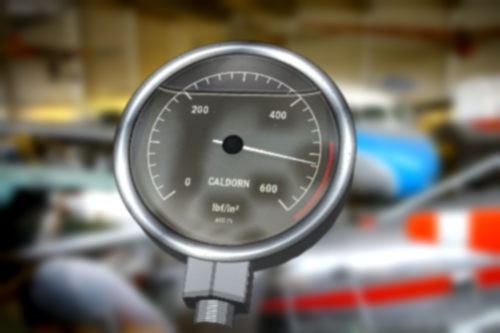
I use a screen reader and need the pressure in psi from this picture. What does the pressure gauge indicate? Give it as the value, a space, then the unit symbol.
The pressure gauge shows 520 psi
